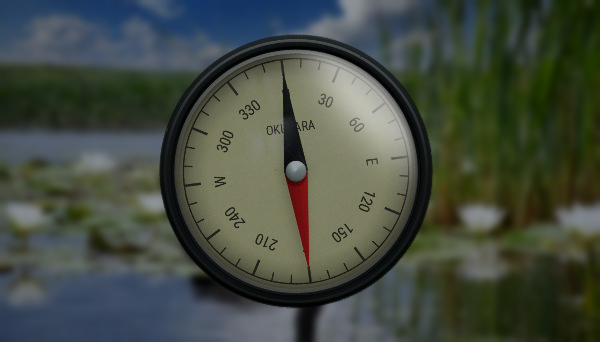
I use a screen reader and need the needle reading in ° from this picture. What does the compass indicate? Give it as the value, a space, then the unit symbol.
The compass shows 180 °
